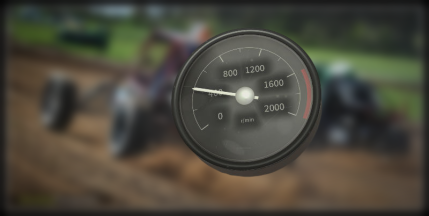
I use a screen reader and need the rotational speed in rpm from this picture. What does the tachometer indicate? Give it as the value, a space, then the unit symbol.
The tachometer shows 400 rpm
